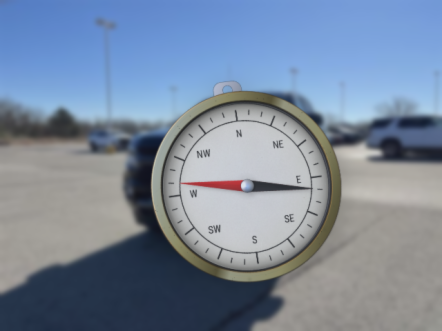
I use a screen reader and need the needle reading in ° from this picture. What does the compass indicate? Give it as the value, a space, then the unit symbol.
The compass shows 280 °
